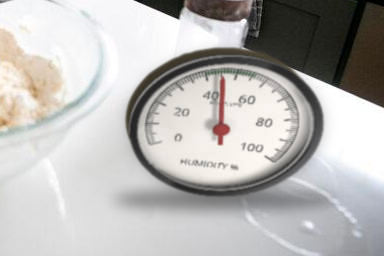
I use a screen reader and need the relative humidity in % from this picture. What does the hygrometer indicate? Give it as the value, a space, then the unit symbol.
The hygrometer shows 45 %
